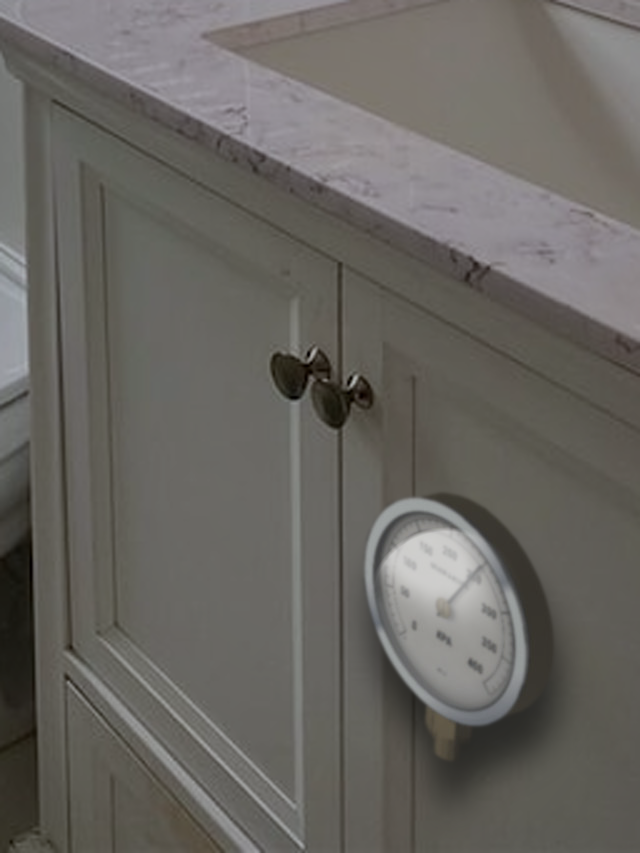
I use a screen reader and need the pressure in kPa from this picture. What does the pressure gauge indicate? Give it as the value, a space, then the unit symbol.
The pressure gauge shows 250 kPa
